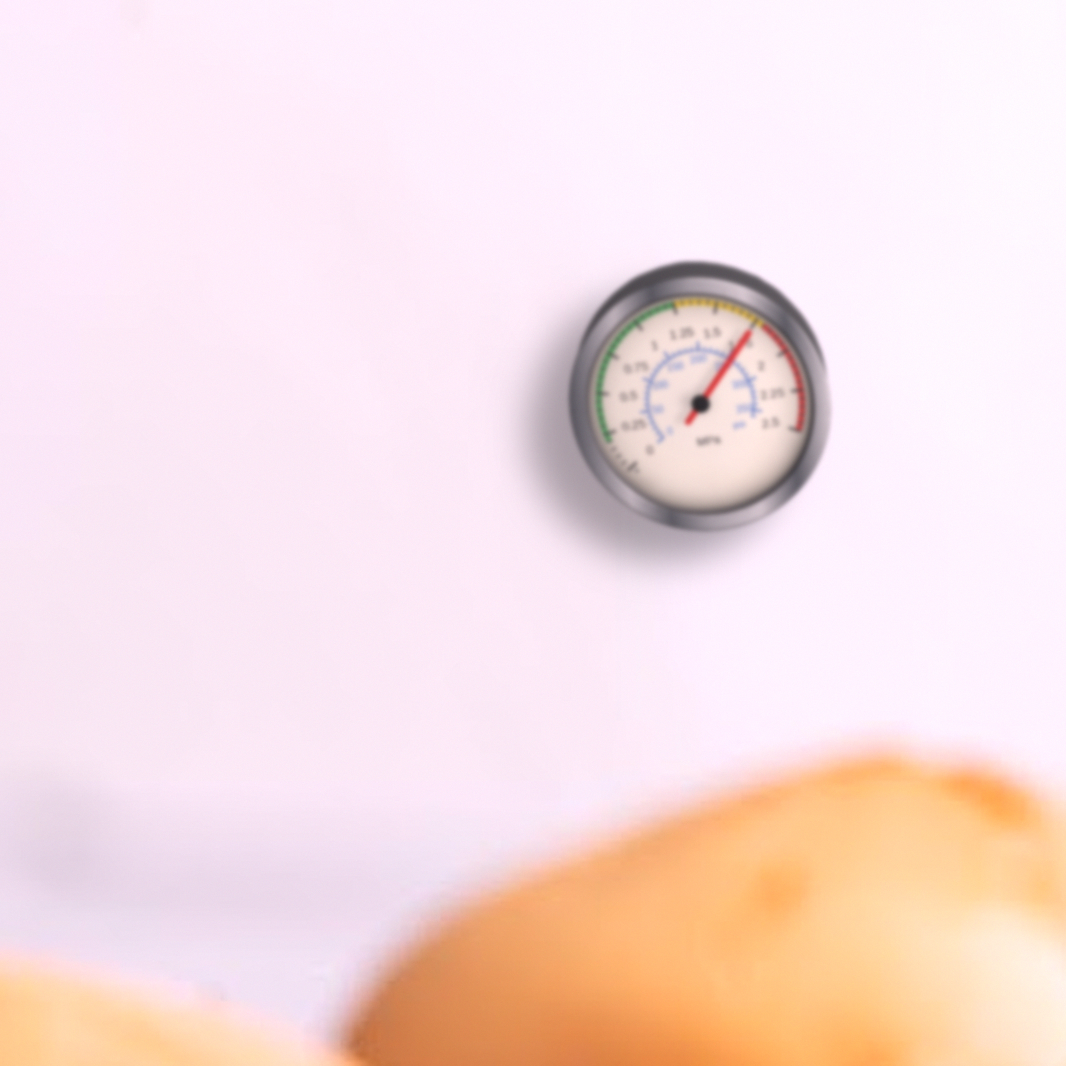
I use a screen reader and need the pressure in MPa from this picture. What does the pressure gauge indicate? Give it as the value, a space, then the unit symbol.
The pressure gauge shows 1.75 MPa
